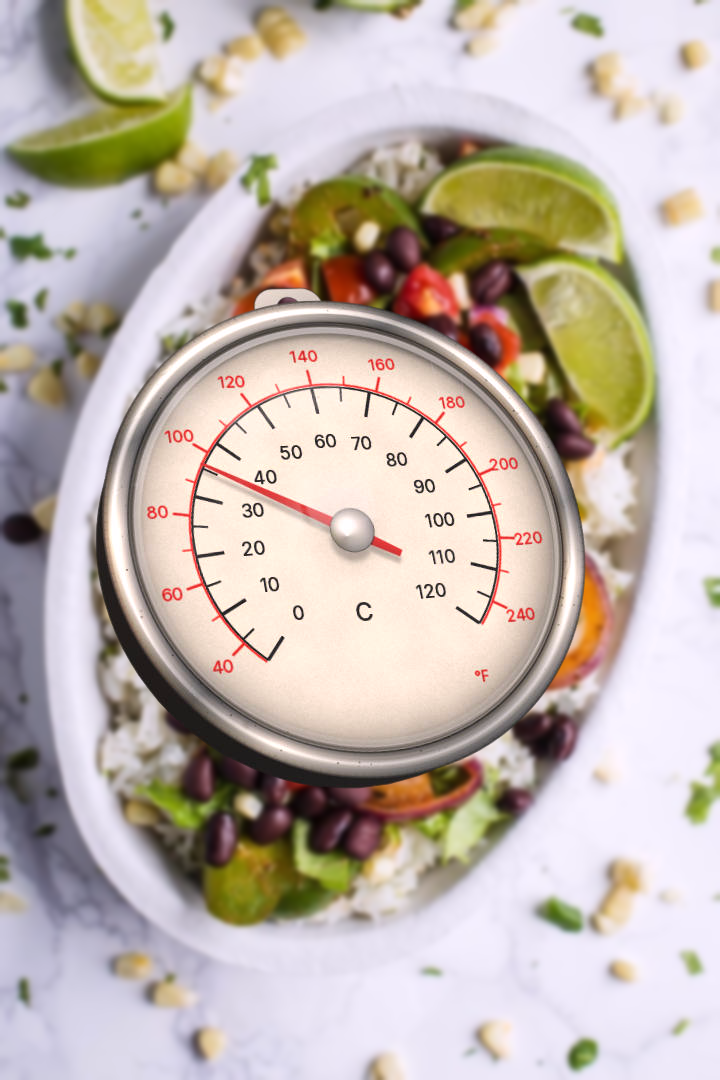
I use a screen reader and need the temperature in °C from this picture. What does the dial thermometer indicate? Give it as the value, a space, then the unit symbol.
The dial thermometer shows 35 °C
